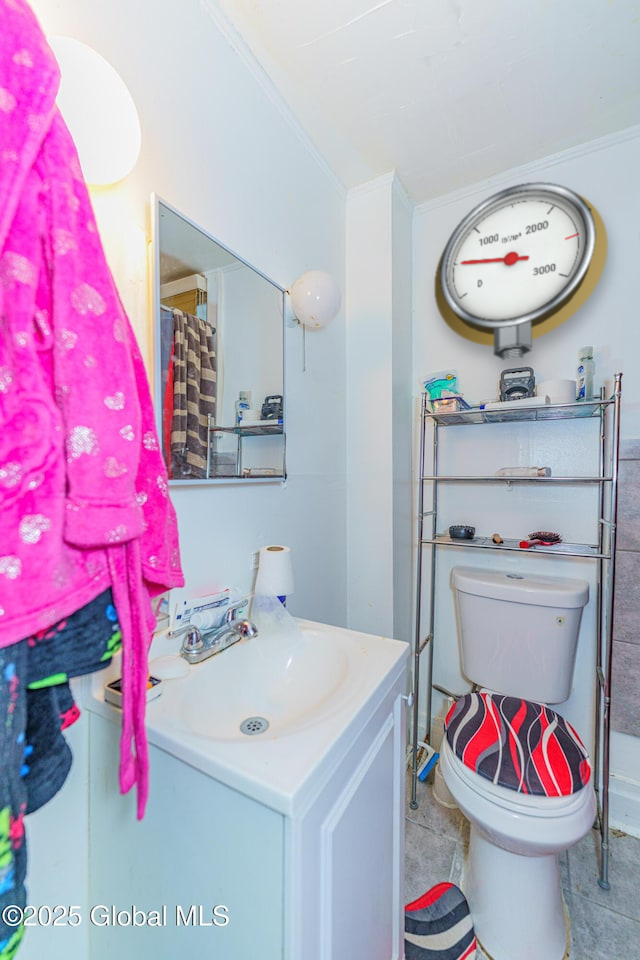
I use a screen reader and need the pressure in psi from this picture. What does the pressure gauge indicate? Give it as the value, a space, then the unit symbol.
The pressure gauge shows 500 psi
